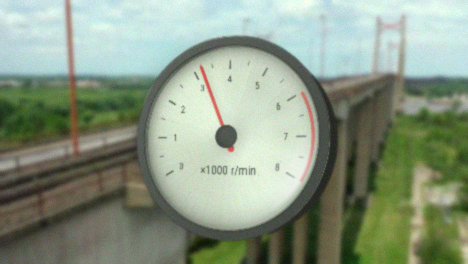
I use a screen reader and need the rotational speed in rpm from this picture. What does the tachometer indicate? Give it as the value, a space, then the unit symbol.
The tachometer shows 3250 rpm
